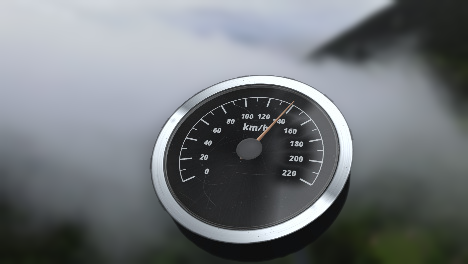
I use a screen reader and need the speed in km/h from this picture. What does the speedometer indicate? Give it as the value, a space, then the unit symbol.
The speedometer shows 140 km/h
